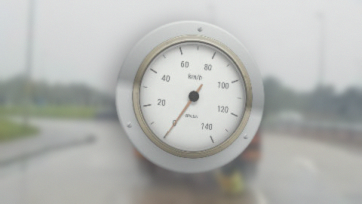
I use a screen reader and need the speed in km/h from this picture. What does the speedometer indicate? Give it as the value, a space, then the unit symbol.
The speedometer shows 0 km/h
